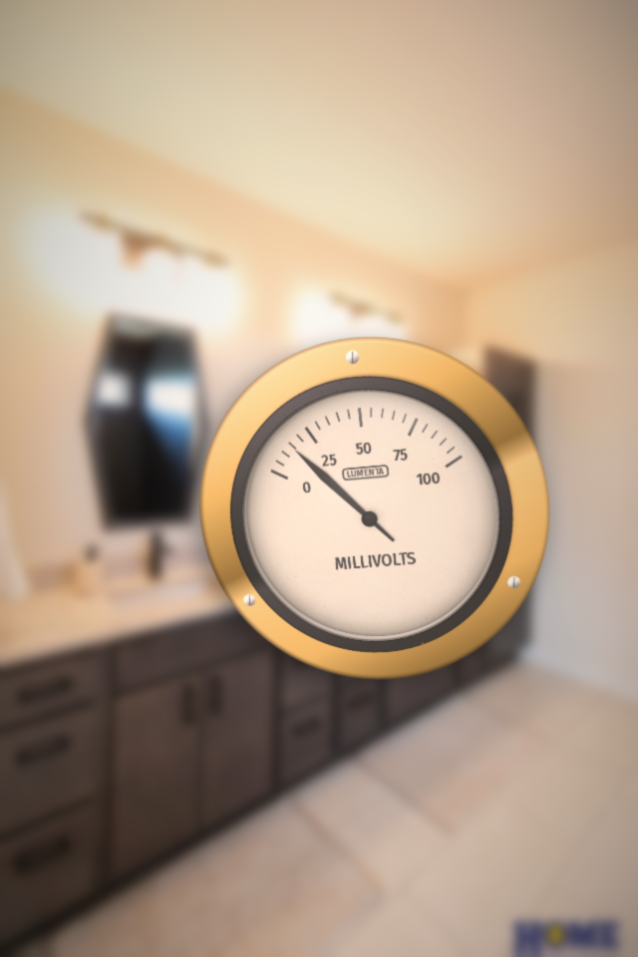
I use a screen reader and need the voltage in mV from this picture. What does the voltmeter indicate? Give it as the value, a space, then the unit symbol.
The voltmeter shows 15 mV
